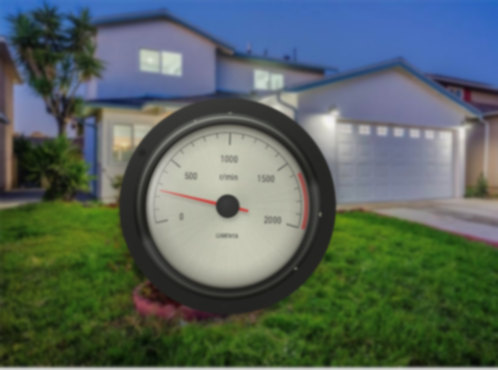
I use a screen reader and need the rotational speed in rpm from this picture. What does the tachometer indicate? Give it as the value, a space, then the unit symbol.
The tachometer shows 250 rpm
